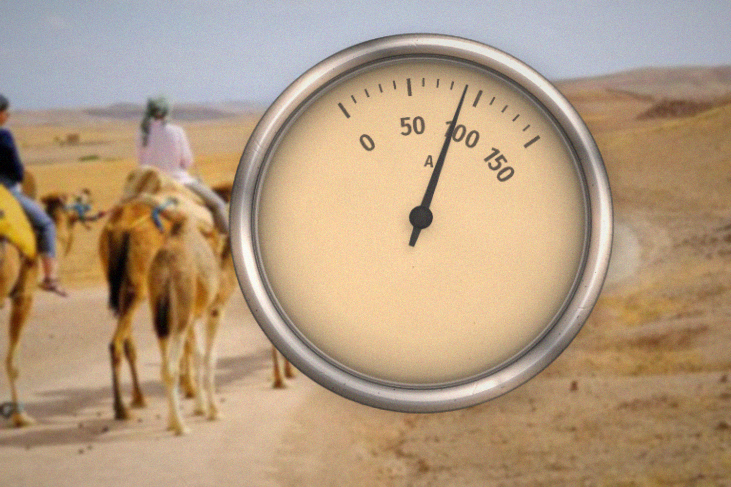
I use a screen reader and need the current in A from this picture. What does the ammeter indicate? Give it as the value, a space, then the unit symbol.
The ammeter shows 90 A
